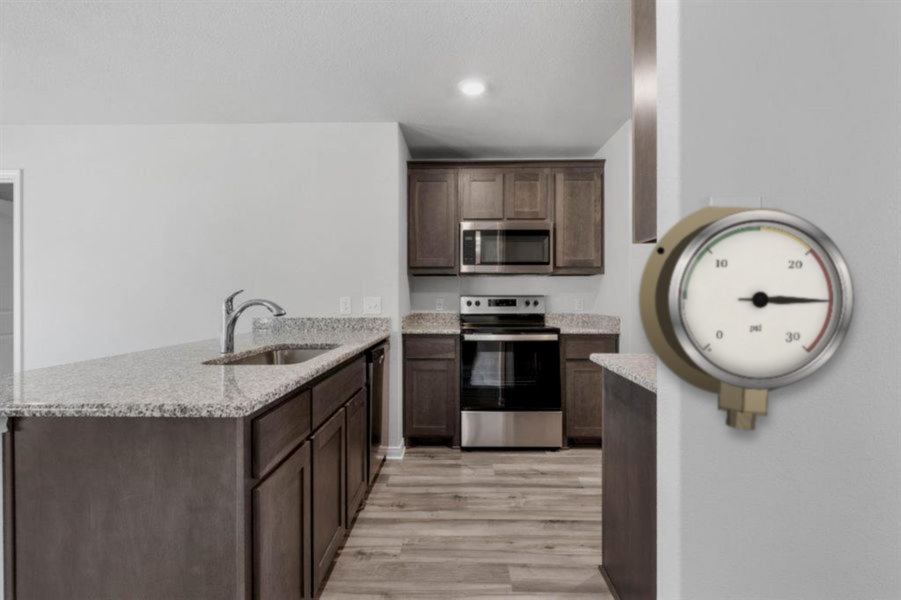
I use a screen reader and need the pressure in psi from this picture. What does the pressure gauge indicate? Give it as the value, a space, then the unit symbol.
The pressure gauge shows 25 psi
